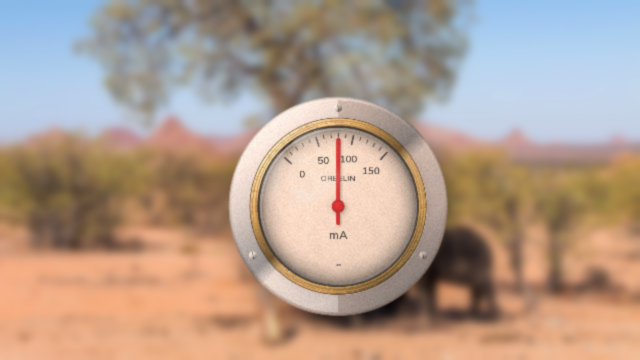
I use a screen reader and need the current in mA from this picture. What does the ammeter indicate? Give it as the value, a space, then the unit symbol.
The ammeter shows 80 mA
